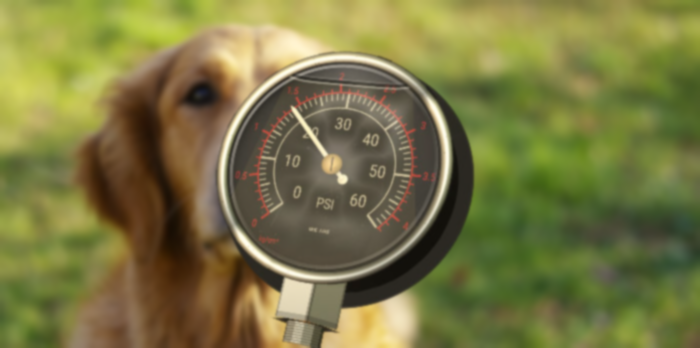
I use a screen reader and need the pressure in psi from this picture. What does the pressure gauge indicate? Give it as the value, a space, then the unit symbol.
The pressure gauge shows 20 psi
